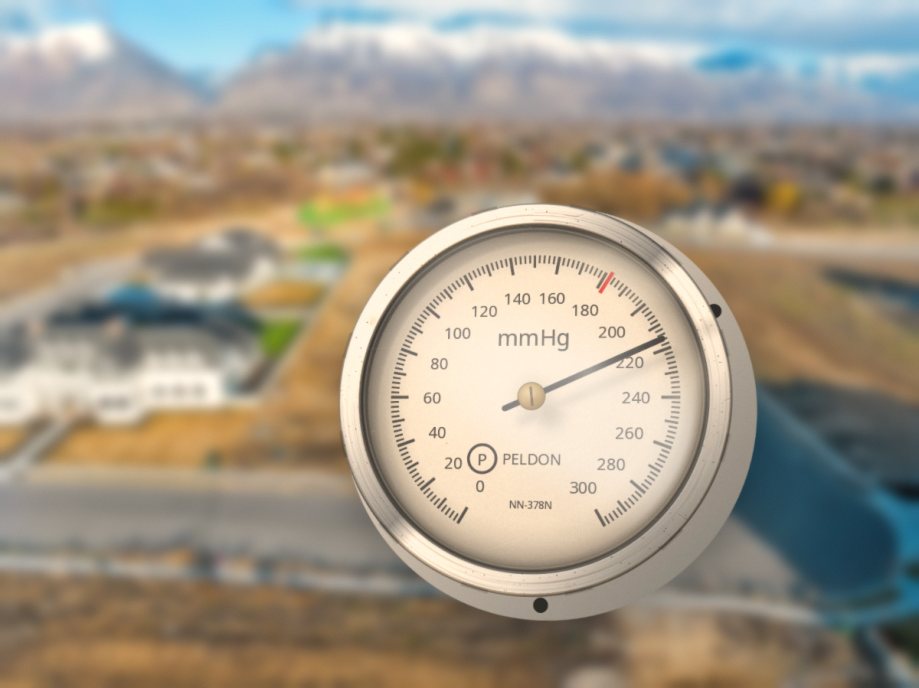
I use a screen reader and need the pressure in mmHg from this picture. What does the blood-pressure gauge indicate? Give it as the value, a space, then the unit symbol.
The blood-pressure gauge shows 216 mmHg
